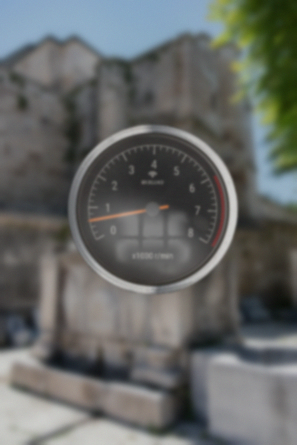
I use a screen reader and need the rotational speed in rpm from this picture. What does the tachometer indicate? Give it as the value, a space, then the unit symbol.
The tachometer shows 600 rpm
